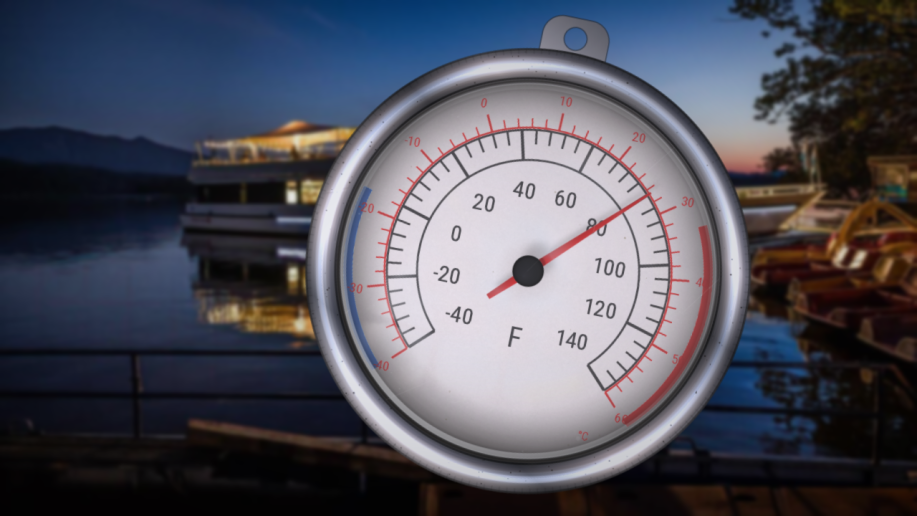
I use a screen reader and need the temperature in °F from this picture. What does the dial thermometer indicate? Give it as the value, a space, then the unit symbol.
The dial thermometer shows 80 °F
